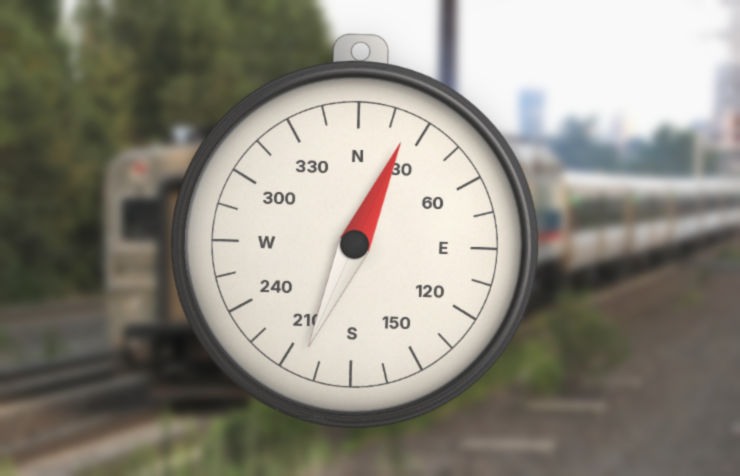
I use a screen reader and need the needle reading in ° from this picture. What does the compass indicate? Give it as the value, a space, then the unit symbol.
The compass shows 22.5 °
